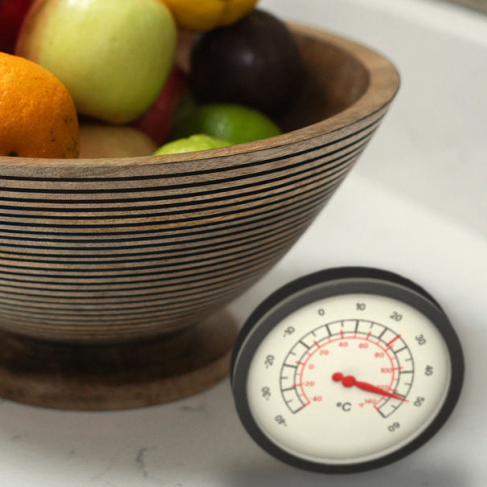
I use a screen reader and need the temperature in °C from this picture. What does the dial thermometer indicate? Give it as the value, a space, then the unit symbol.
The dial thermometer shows 50 °C
